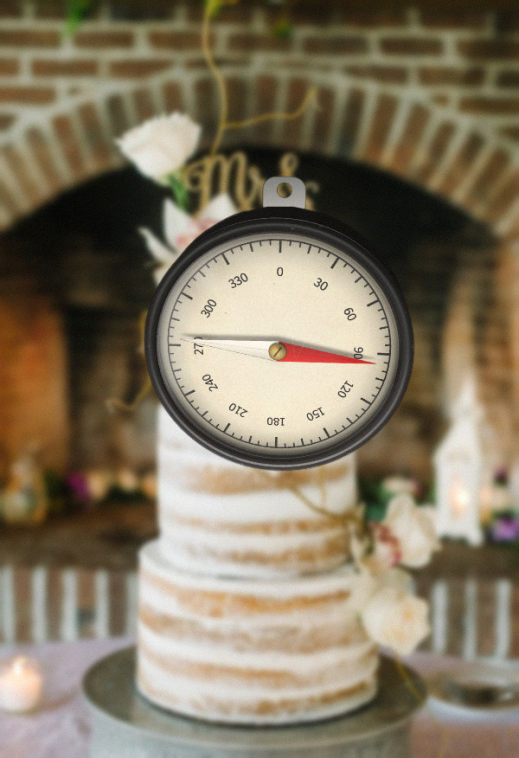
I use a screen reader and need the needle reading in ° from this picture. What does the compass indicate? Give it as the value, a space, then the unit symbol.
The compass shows 95 °
